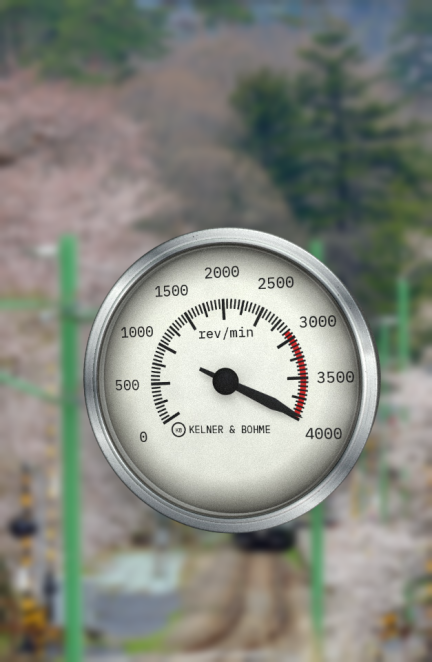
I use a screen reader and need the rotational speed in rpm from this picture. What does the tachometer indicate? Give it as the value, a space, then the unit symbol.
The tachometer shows 3950 rpm
